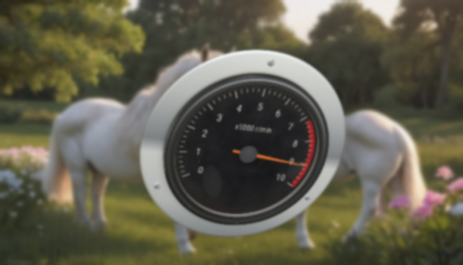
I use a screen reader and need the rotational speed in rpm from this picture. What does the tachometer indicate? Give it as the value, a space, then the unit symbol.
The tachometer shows 9000 rpm
